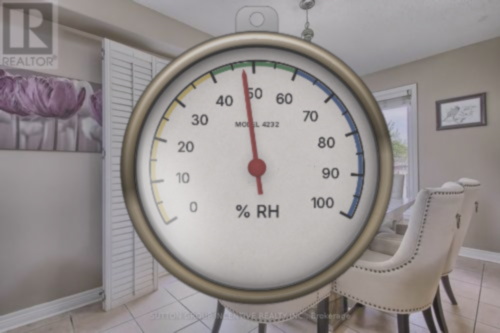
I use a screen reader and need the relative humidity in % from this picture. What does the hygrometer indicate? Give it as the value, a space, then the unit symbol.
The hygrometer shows 47.5 %
